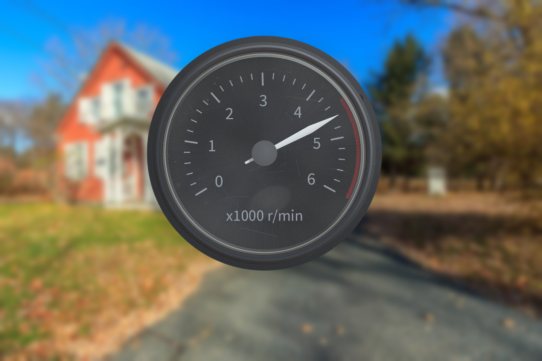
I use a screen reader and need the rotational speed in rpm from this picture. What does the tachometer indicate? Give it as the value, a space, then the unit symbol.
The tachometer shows 4600 rpm
